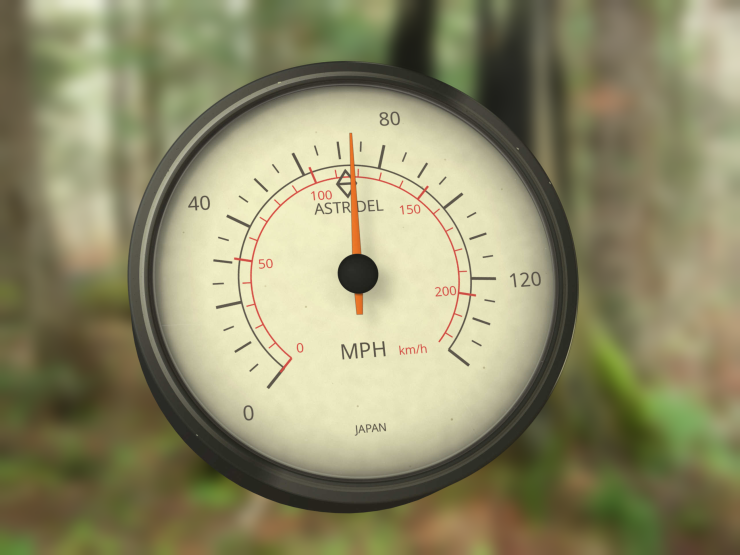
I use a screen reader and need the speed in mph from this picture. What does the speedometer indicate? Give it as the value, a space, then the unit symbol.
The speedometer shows 72.5 mph
